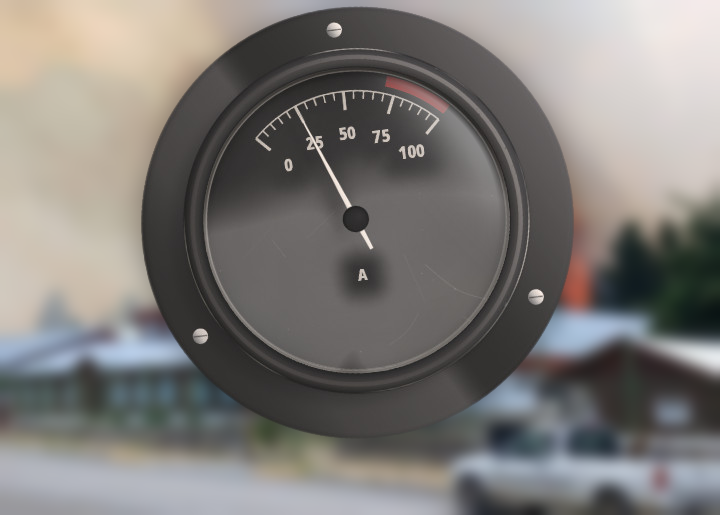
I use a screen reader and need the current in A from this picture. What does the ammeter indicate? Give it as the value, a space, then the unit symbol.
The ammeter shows 25 A
